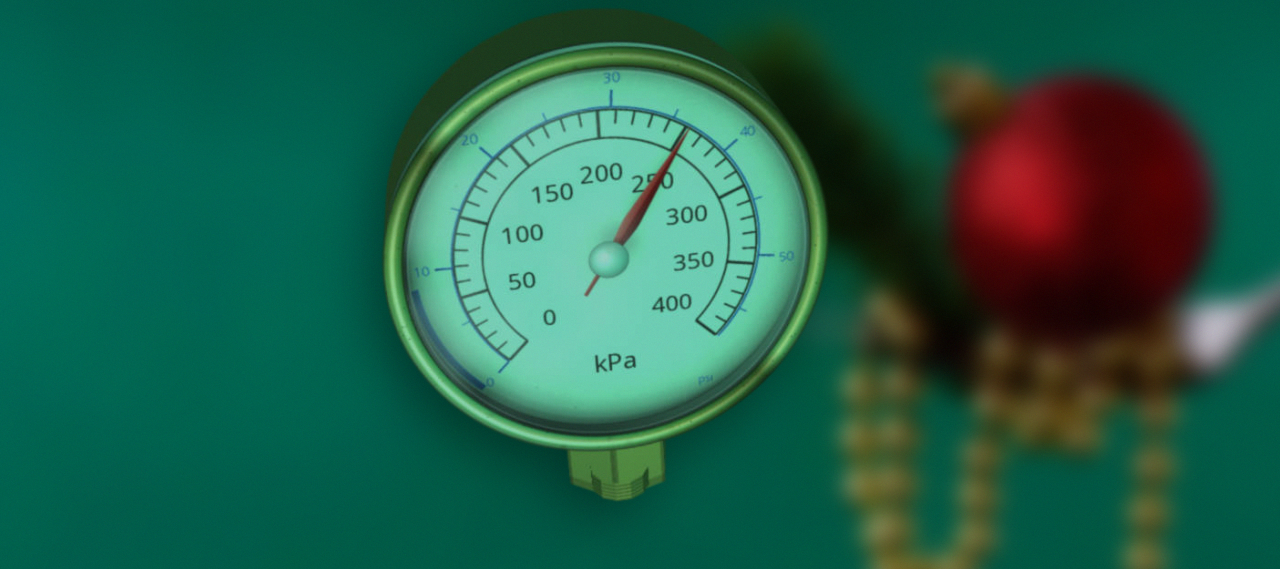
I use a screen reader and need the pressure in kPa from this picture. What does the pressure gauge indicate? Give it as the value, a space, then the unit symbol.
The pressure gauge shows 250 kPa
